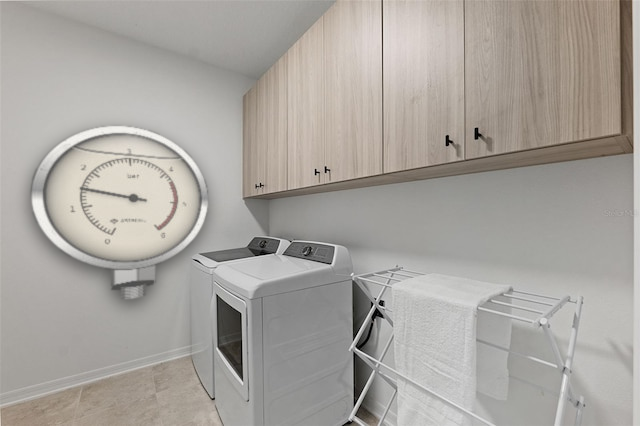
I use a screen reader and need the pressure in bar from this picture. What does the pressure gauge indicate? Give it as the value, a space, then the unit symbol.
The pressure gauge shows 1.5 bar
